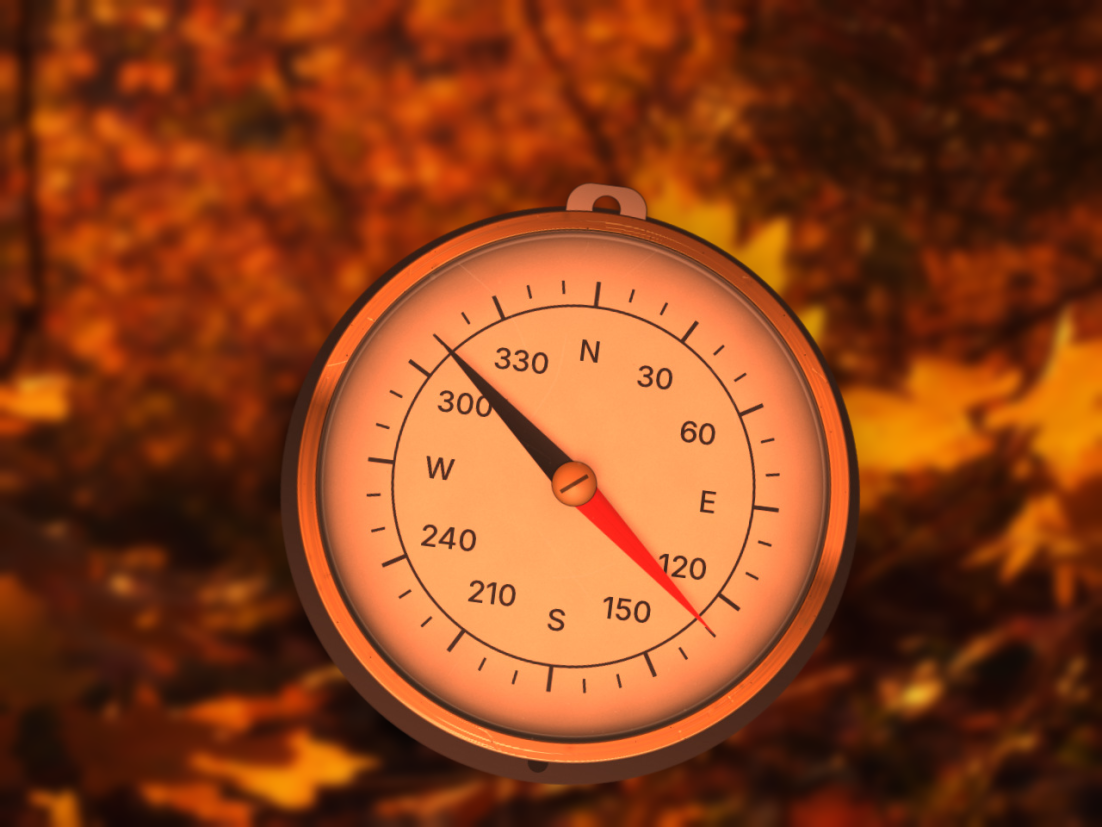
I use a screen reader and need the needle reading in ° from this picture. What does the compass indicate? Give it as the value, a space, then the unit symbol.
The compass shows 130 °
